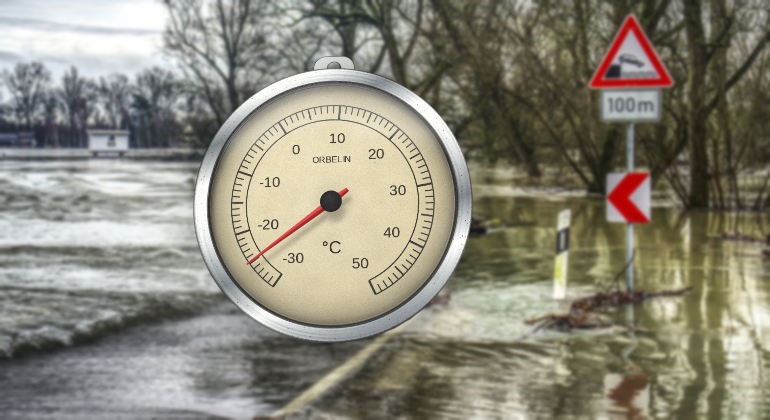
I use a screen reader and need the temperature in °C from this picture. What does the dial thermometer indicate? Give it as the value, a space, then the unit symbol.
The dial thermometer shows -25 °C
